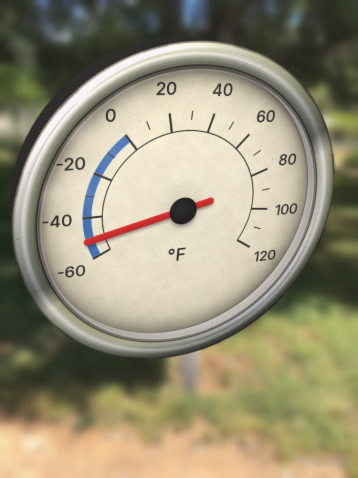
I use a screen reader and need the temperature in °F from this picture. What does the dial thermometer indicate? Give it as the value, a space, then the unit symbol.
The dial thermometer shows -50 °F
